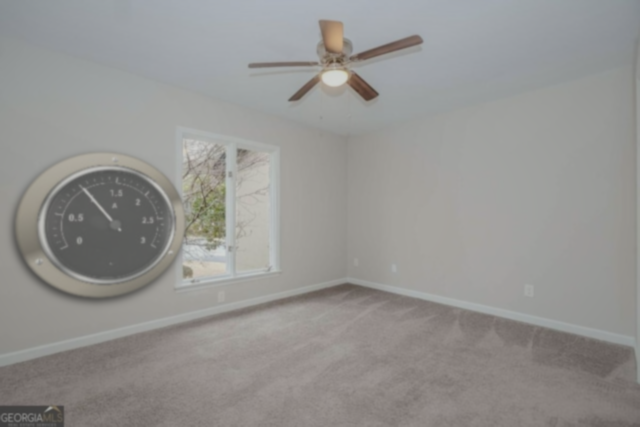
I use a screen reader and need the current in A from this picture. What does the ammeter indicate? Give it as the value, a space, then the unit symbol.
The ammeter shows 1 A
